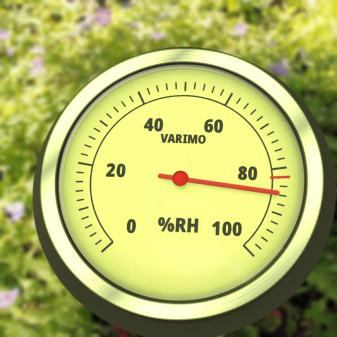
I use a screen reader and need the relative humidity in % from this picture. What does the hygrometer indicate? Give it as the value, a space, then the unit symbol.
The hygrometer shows 86 %
